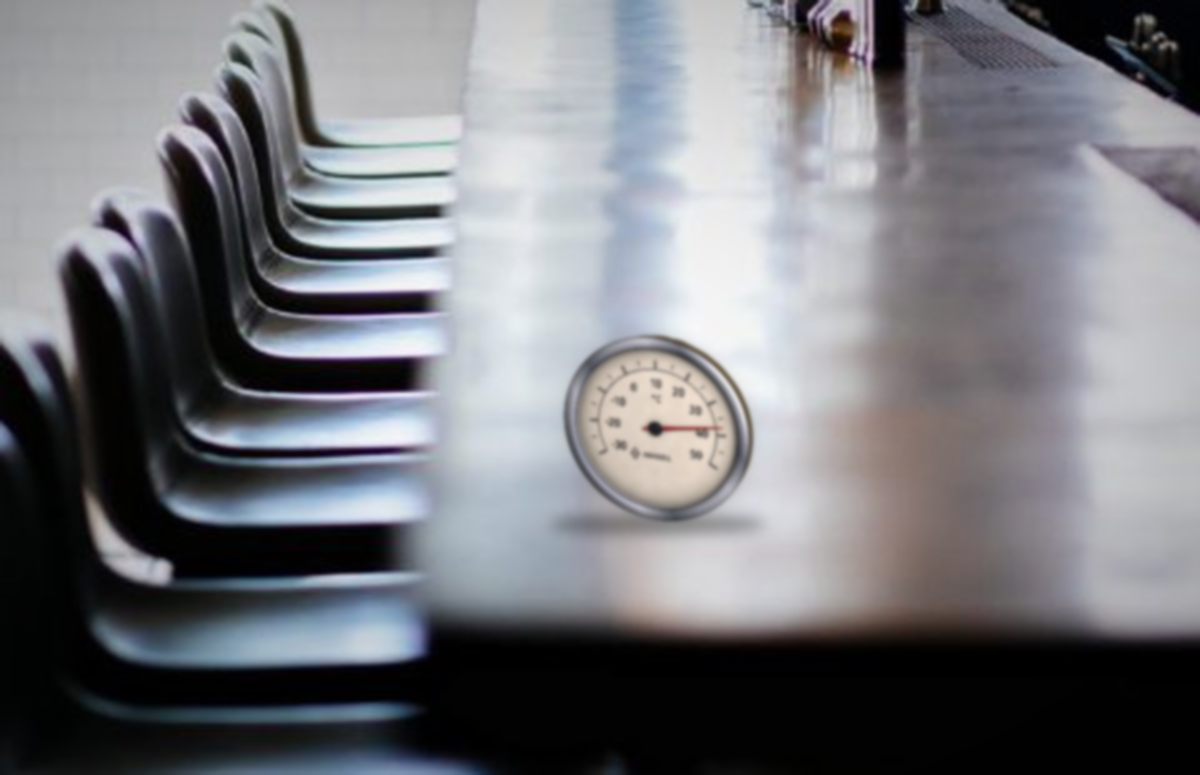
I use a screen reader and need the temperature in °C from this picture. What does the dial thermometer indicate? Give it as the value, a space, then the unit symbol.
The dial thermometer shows 37.5 °C
